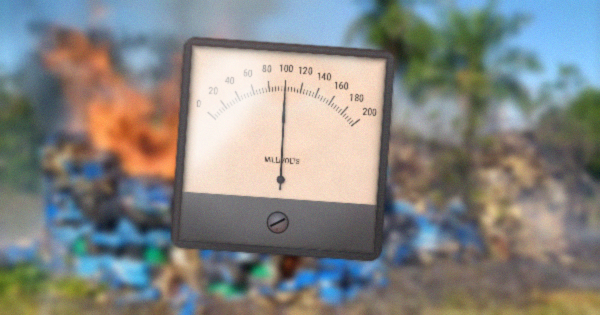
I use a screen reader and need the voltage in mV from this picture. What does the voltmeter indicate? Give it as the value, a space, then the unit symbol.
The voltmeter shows 100 mV
